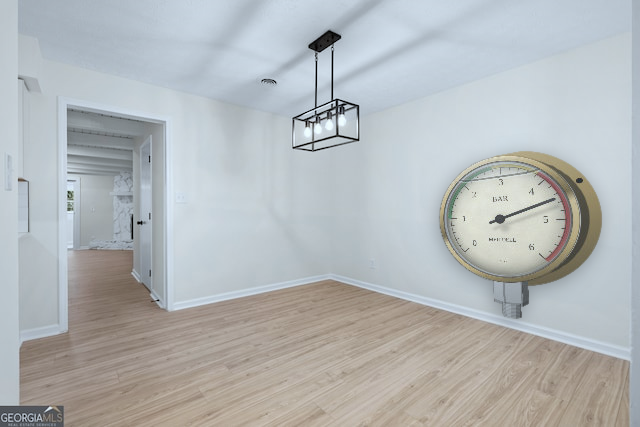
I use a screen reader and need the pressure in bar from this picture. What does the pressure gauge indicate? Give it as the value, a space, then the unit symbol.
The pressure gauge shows 4.5 bar
